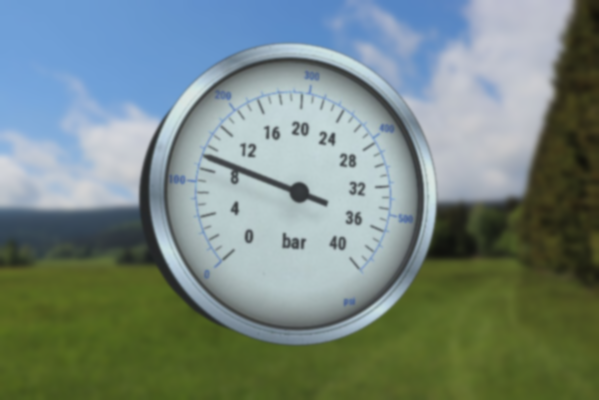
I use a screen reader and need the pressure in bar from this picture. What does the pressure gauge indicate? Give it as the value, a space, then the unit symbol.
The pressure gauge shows 9 bar
